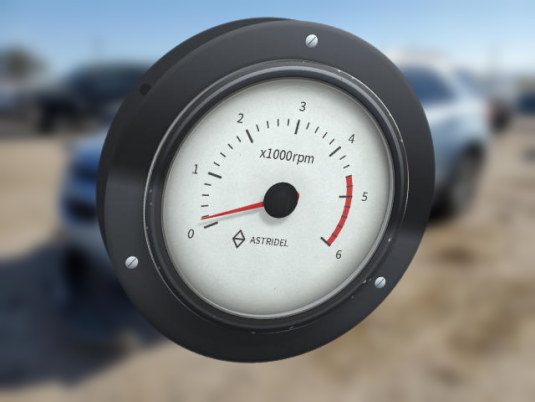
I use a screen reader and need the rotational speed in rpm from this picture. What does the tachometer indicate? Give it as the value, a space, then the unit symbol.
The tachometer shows 200 rpm
